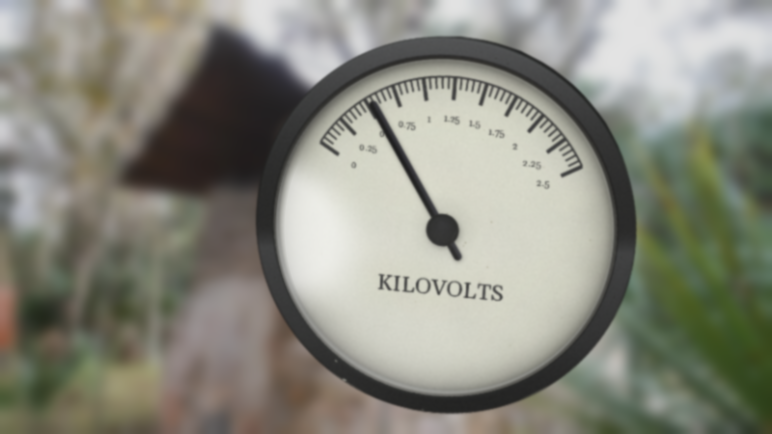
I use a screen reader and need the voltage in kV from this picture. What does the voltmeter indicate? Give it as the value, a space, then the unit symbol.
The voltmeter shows 0.55 kV
